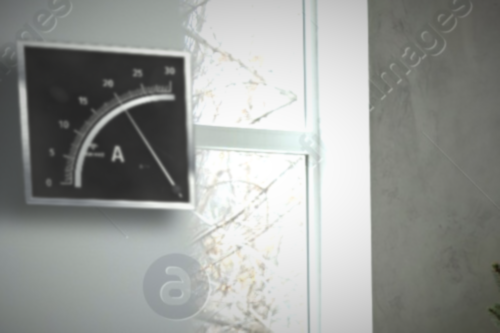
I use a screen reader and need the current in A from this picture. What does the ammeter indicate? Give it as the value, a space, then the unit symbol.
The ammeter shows 20 A
